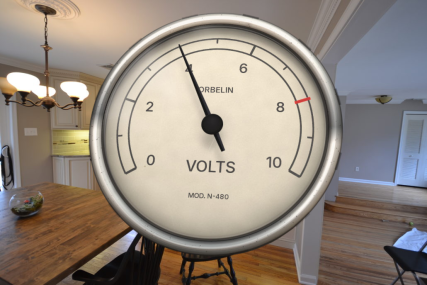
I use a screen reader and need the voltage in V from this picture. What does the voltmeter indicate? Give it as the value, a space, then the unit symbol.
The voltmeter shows 4 V
